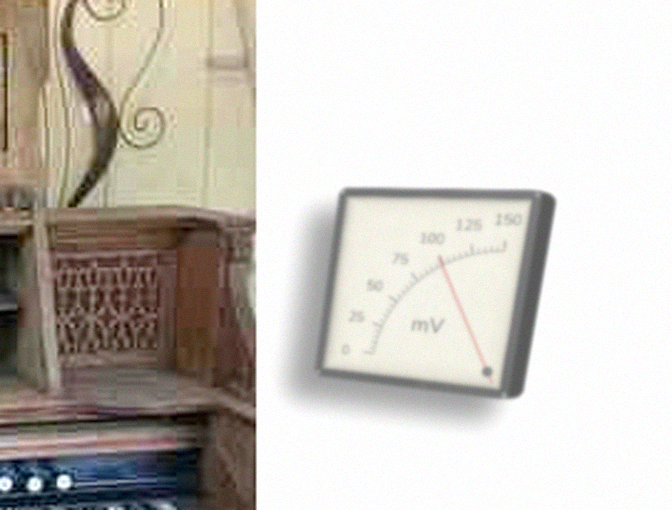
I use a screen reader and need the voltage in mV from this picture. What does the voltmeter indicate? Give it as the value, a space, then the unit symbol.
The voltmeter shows 100 mV
